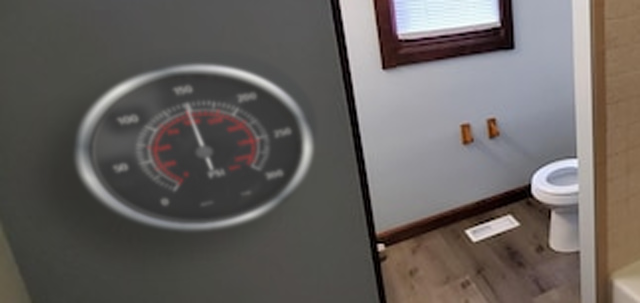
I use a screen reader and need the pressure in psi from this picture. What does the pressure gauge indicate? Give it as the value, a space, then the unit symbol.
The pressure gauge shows 150 psi
